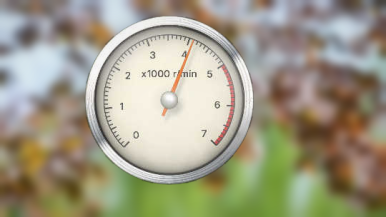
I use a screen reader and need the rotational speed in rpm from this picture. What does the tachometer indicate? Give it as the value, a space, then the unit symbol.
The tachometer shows 4100 rpm
